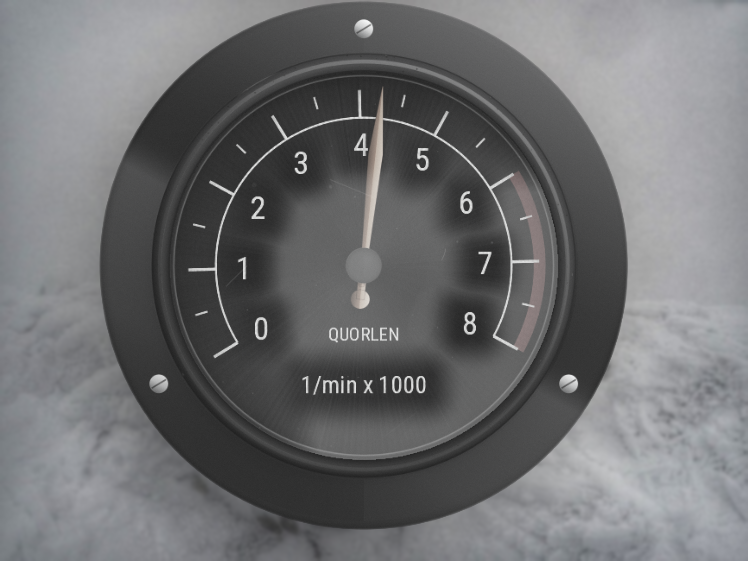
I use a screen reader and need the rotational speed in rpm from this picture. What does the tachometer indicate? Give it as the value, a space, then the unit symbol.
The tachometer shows 4250 rpm
